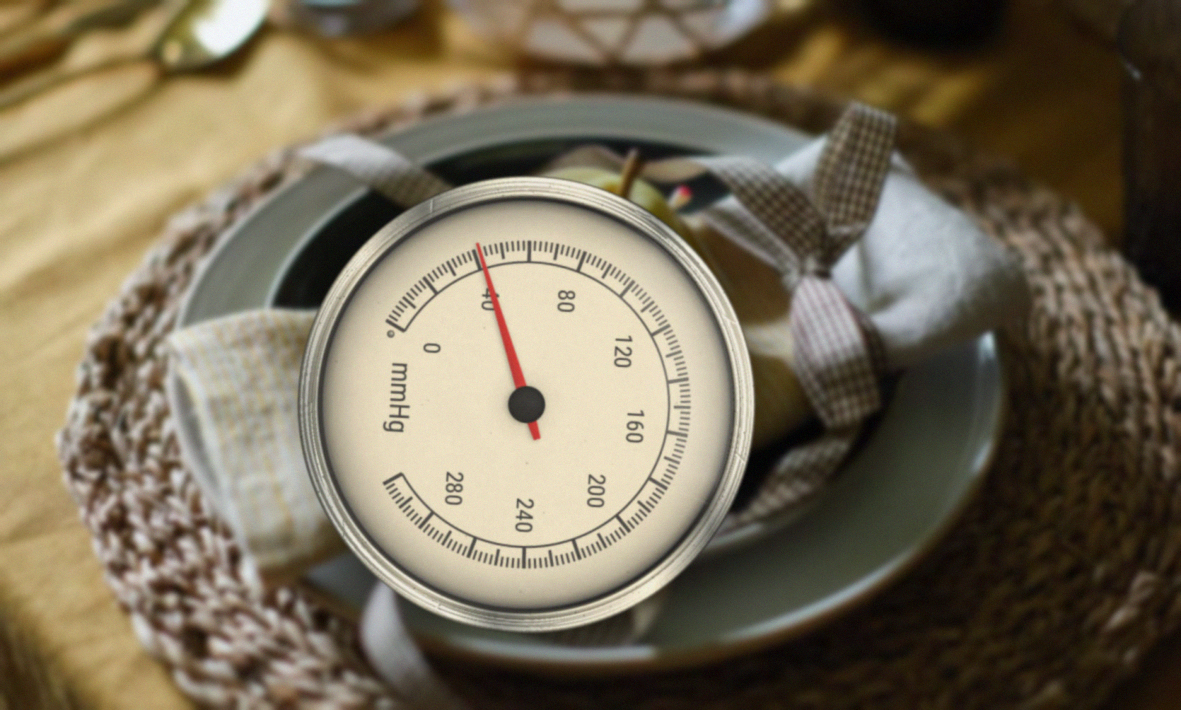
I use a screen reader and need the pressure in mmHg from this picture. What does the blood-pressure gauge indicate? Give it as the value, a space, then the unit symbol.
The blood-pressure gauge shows 42 mmHg
